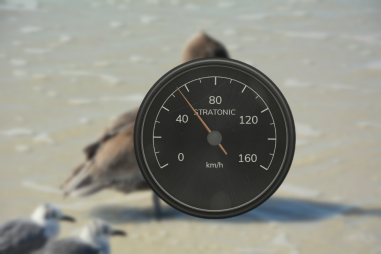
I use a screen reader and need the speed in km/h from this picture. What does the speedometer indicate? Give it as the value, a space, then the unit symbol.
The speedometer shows 55 km/h
